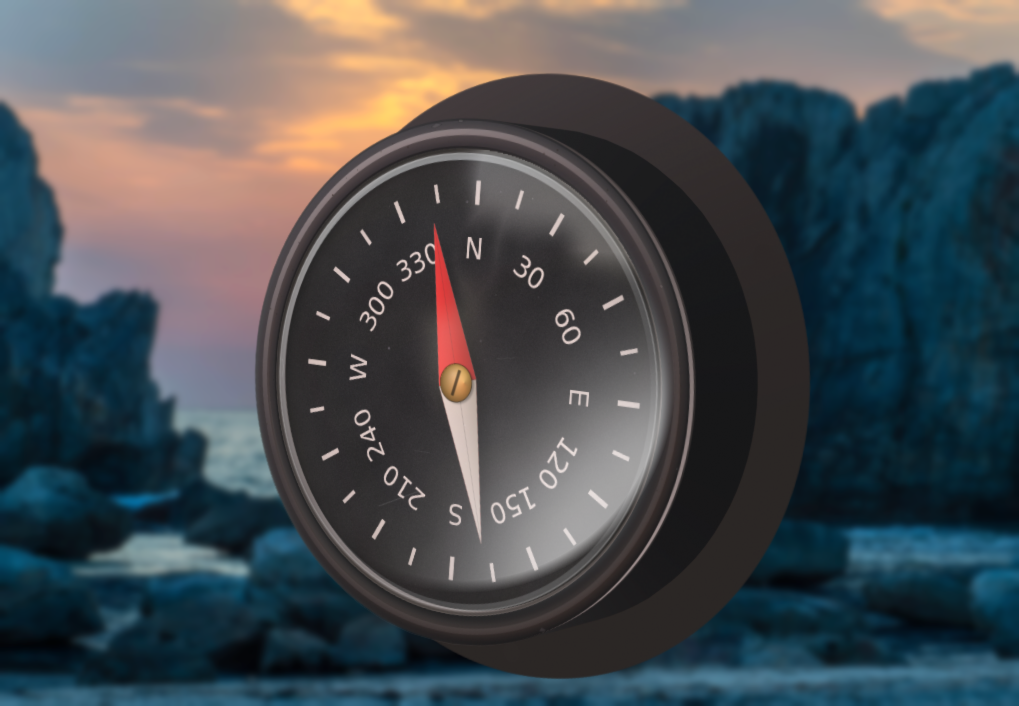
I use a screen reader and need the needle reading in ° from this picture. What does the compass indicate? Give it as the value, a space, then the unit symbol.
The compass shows 345 °
